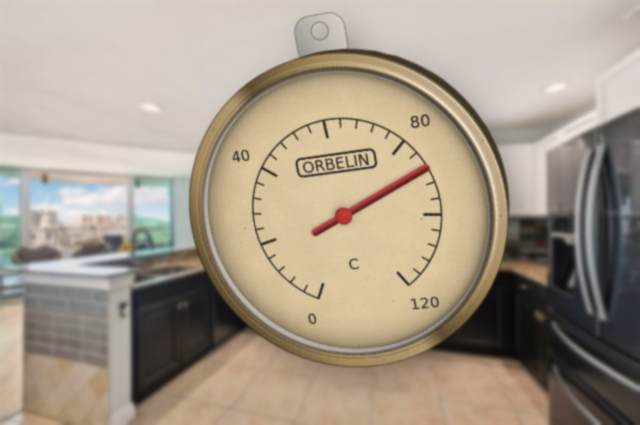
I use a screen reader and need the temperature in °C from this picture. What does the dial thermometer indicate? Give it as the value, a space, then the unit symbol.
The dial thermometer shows 88 °C
